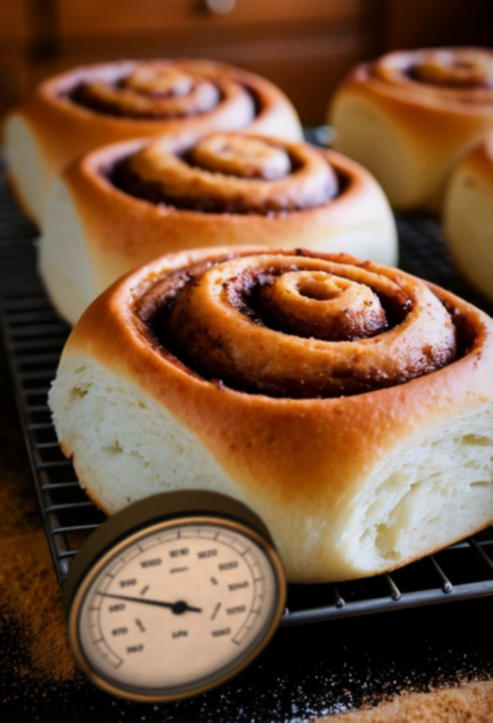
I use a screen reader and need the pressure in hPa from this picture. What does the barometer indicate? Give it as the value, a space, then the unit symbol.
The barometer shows 985 hPa
